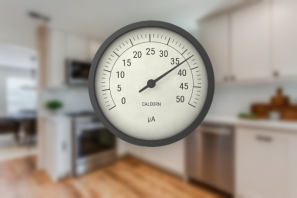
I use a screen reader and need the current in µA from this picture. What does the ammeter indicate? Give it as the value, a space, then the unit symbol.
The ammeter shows 37 µA
